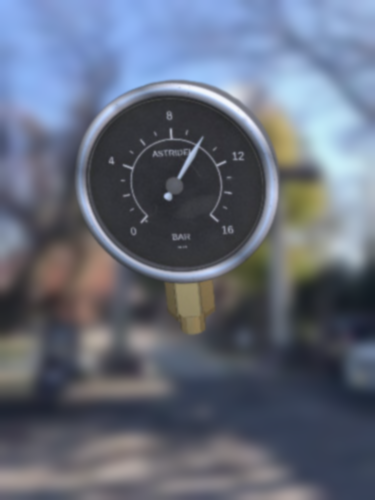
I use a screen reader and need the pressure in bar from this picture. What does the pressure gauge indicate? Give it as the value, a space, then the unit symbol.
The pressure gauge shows 10 bar
